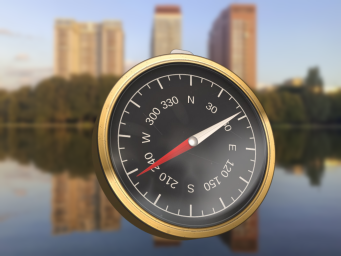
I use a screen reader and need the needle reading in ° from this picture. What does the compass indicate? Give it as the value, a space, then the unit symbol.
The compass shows 235 °
